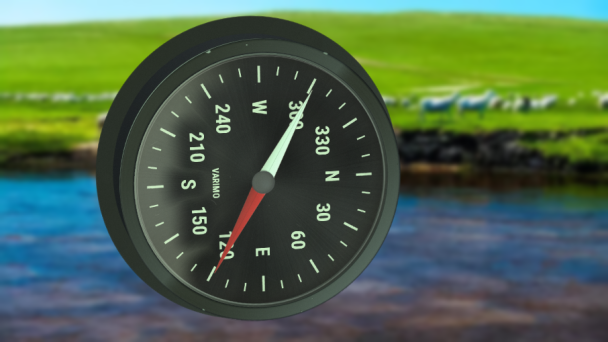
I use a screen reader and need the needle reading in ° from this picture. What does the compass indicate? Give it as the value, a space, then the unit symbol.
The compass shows 120 °
